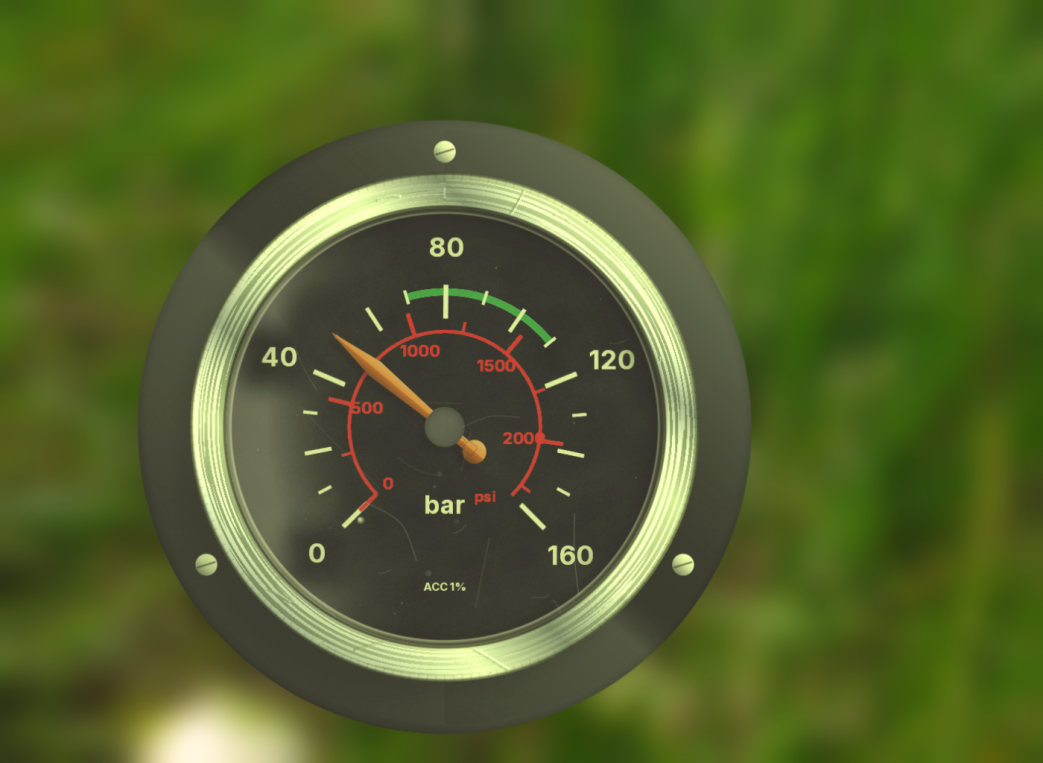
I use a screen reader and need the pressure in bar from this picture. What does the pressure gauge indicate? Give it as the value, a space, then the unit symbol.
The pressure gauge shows 50 bar
